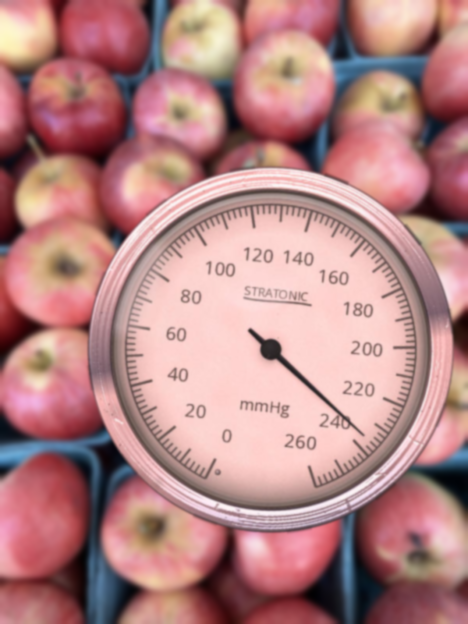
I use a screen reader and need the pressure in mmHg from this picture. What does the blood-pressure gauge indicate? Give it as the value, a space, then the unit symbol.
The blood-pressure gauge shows 236 mmHg
